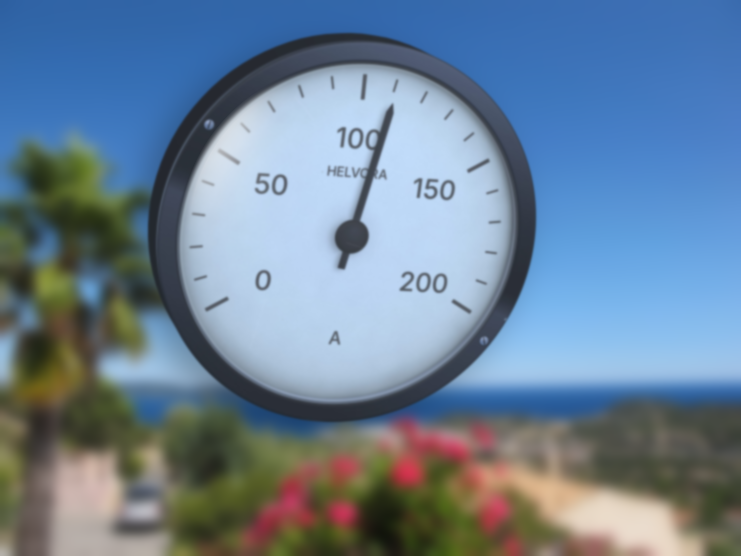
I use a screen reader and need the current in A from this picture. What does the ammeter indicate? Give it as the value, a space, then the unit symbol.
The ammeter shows 110 A
